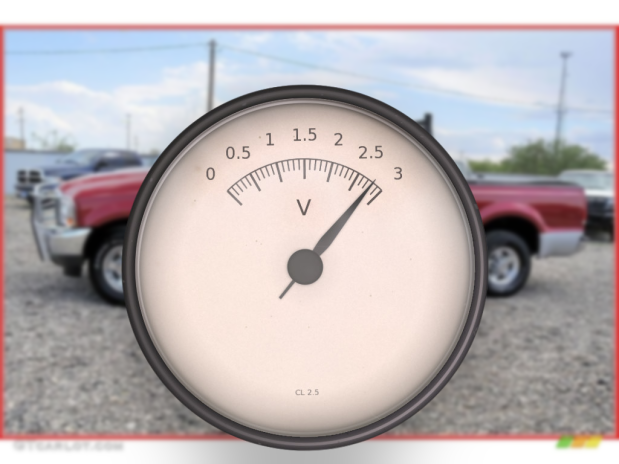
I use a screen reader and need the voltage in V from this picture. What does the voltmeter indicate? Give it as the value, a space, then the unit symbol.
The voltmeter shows 2.8 V
